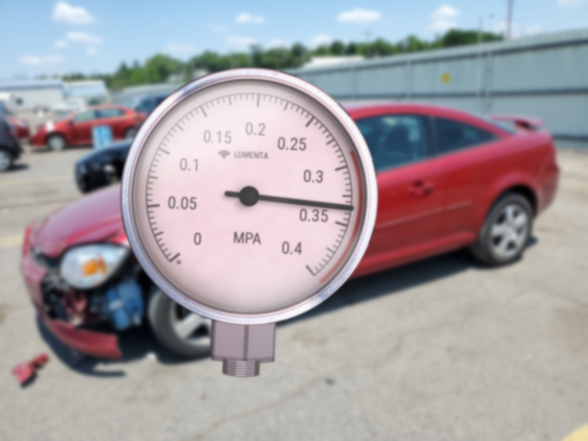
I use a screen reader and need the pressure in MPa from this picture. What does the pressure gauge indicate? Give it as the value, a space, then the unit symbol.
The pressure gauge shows 0.335 MPa
